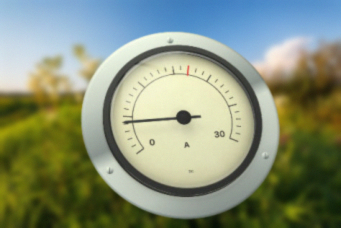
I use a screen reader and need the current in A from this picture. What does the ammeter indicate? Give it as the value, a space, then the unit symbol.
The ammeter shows 4 A
